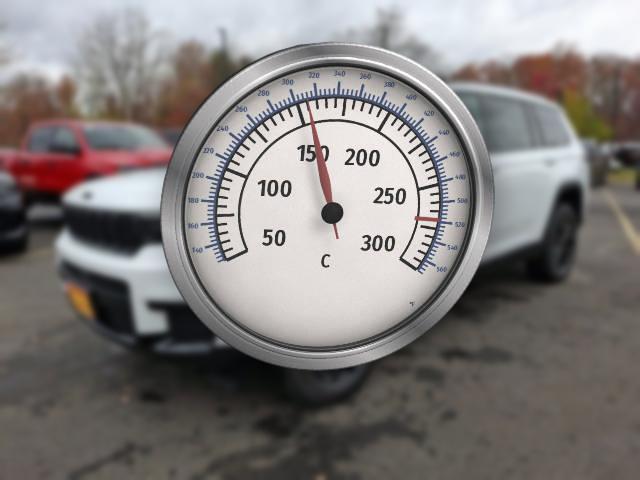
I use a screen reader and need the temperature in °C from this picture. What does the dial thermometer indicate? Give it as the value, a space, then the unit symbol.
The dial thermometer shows 155 °C
